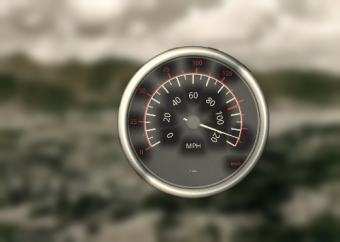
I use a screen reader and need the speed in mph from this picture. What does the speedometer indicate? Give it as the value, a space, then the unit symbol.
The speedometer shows 115 mph
